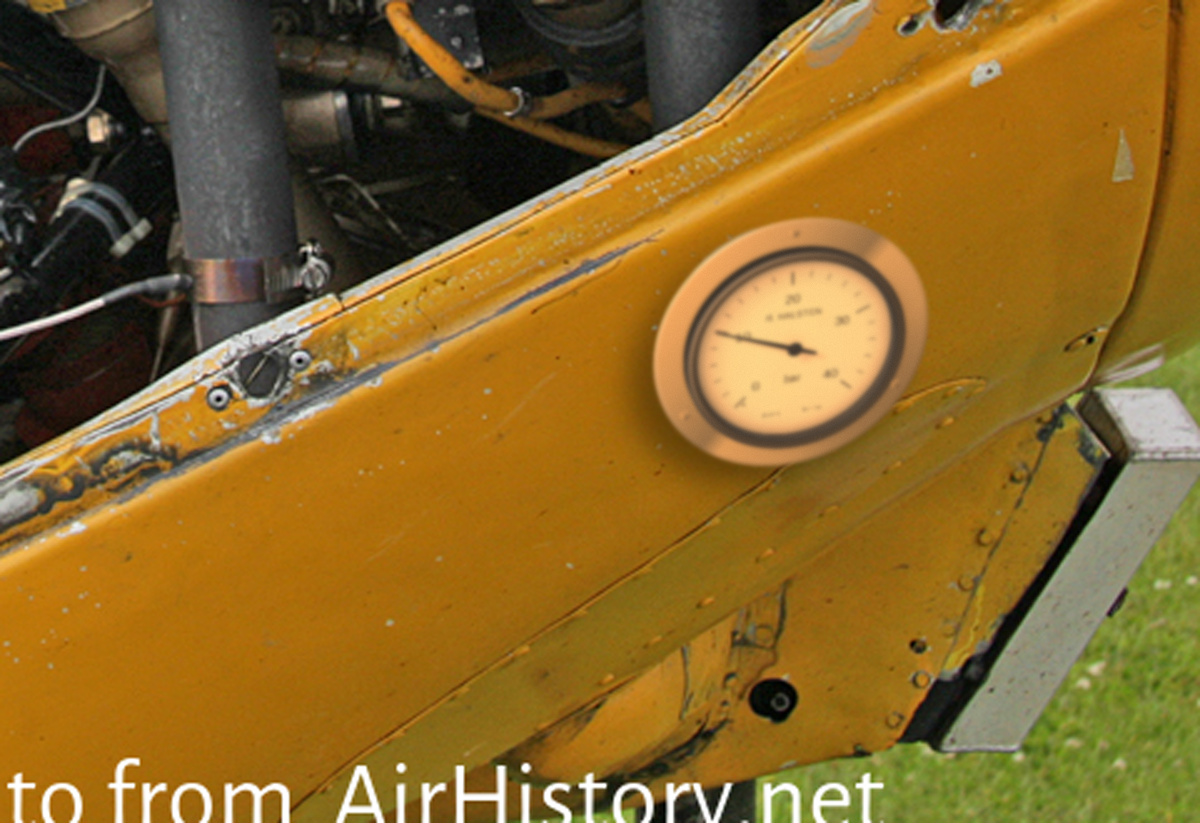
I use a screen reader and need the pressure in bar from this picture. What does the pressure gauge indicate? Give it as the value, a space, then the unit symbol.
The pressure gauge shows 10 bar
